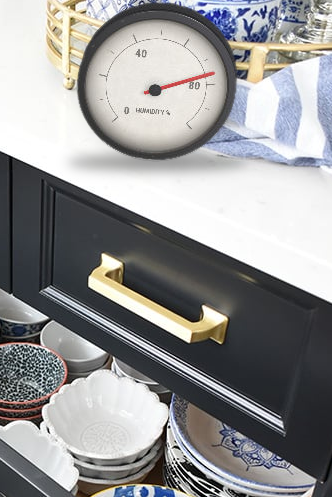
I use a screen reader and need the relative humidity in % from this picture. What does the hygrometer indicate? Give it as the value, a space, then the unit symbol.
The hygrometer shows 75 %
